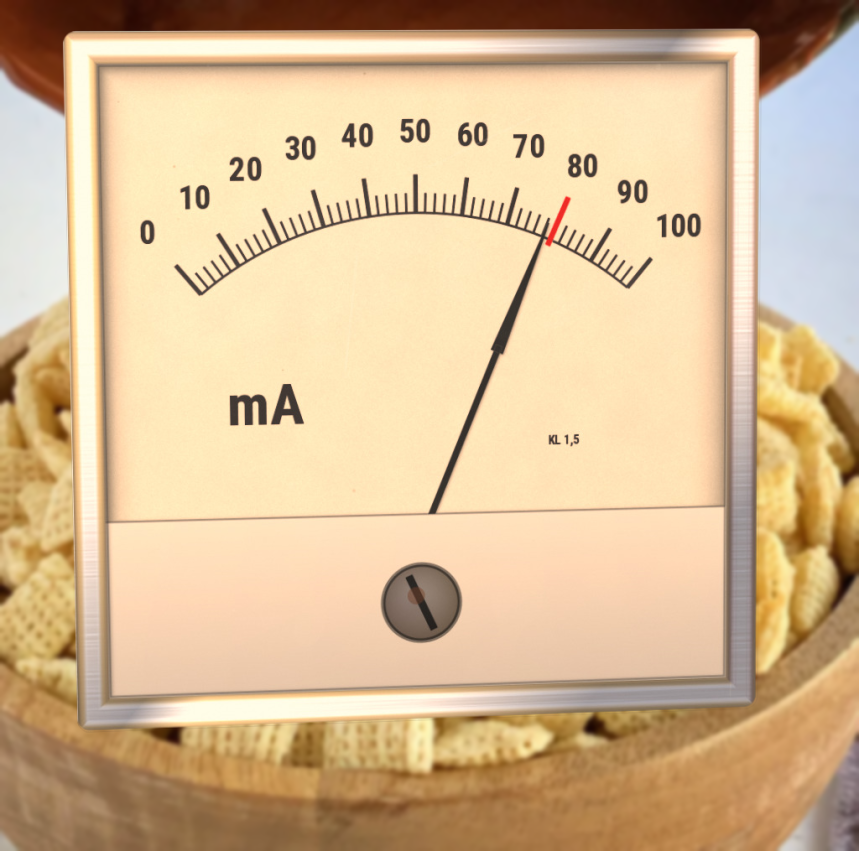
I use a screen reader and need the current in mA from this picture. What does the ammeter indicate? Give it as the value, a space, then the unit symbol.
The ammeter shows 78 mA
